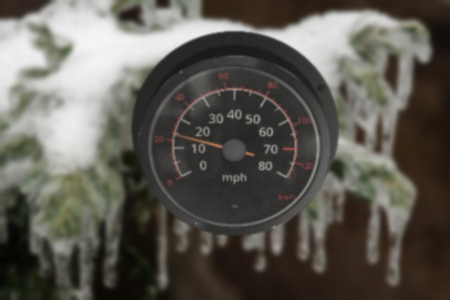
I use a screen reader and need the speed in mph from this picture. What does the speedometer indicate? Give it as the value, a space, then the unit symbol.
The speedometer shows 15 mph
